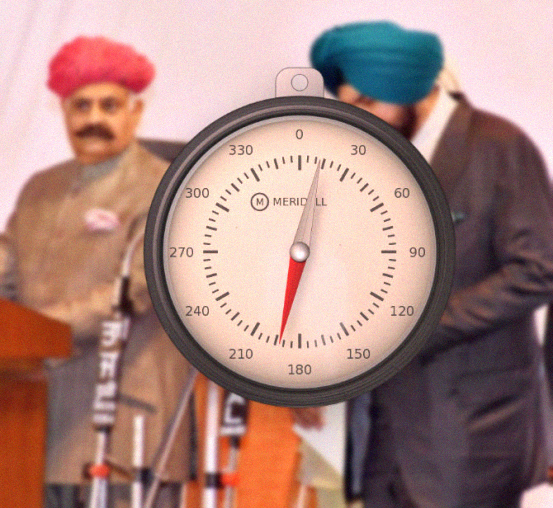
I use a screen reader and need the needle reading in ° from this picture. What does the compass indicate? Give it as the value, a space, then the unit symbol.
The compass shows 192.5 °
